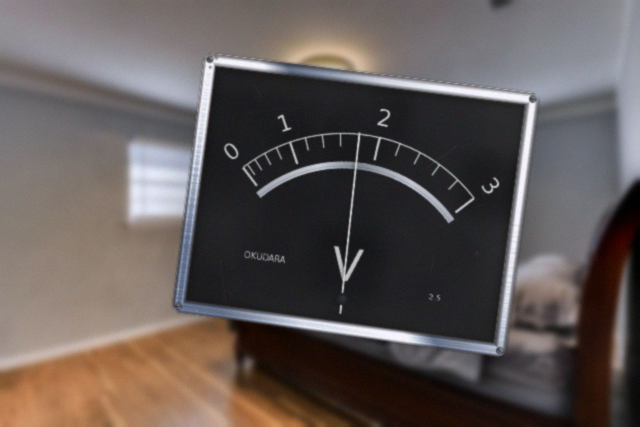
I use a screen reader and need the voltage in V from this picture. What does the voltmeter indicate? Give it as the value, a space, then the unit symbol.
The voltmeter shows 1.8 V
